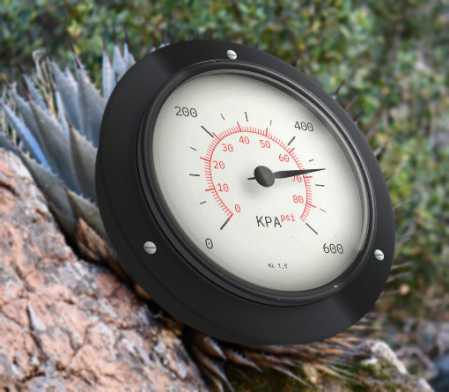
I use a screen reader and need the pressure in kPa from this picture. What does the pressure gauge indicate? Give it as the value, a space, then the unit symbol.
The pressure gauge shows 475 kPa
